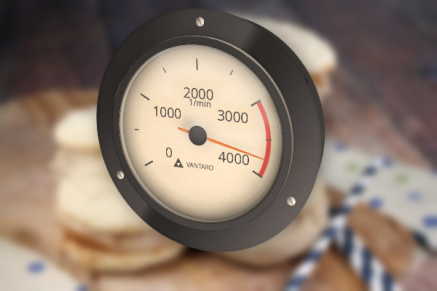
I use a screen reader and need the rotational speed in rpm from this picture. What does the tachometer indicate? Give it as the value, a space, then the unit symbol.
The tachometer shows 3750 rpm
